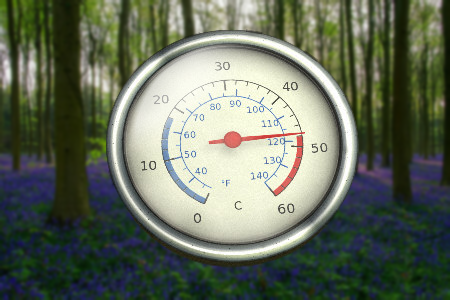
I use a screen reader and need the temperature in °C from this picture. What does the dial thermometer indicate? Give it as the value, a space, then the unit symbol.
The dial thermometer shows 48 °C
